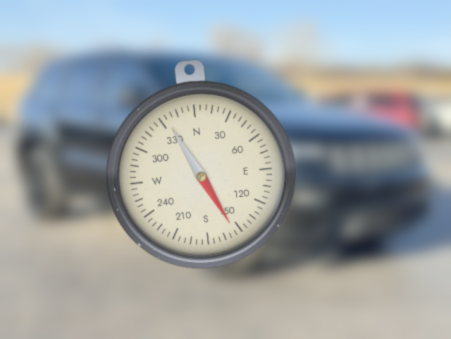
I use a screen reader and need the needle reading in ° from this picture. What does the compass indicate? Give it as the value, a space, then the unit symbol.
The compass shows 155 °
